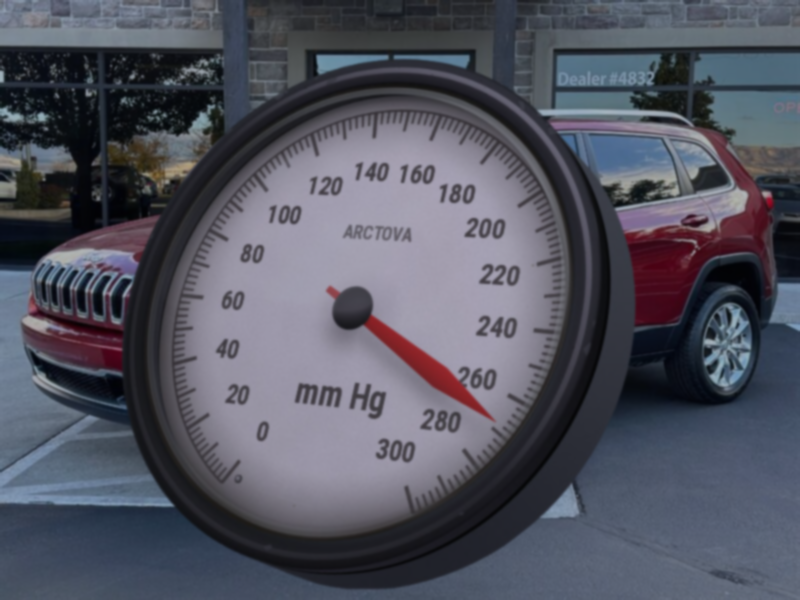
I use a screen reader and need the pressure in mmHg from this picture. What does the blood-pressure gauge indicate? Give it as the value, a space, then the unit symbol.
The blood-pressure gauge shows 268 mmHg
